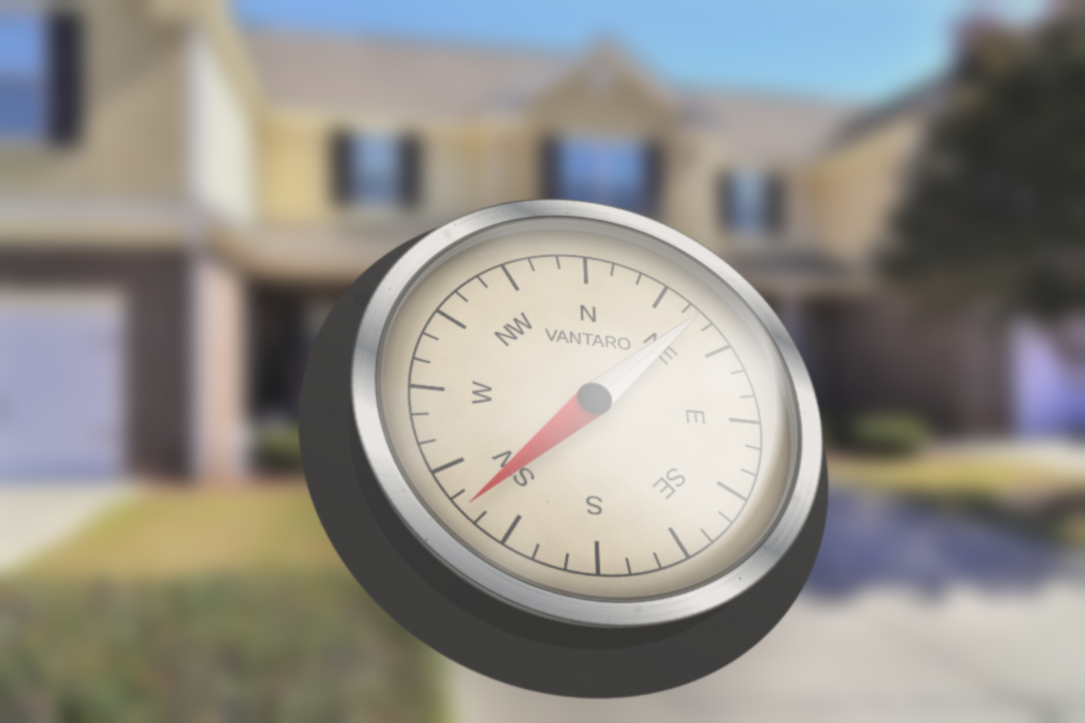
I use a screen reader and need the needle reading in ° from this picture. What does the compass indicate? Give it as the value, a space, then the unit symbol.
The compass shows 225 °
